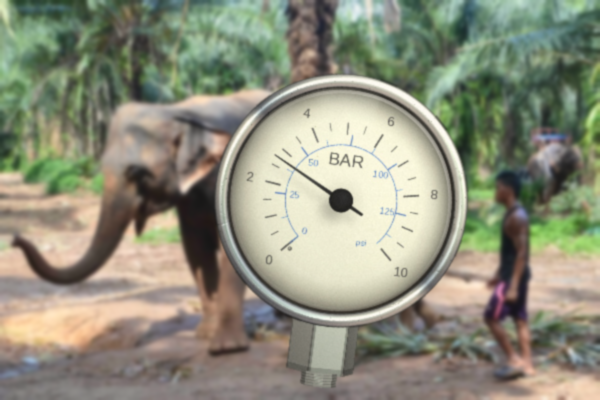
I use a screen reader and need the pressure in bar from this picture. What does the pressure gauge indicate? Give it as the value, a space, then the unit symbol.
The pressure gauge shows 2.75 bar
